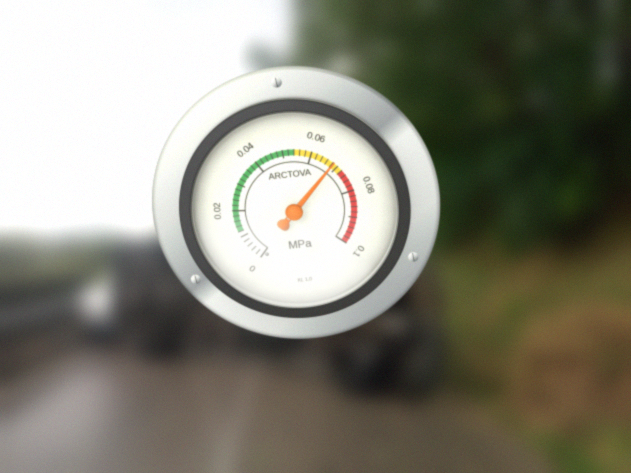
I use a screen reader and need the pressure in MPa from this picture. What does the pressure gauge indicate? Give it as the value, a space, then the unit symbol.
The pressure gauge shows 0.068 MPa
